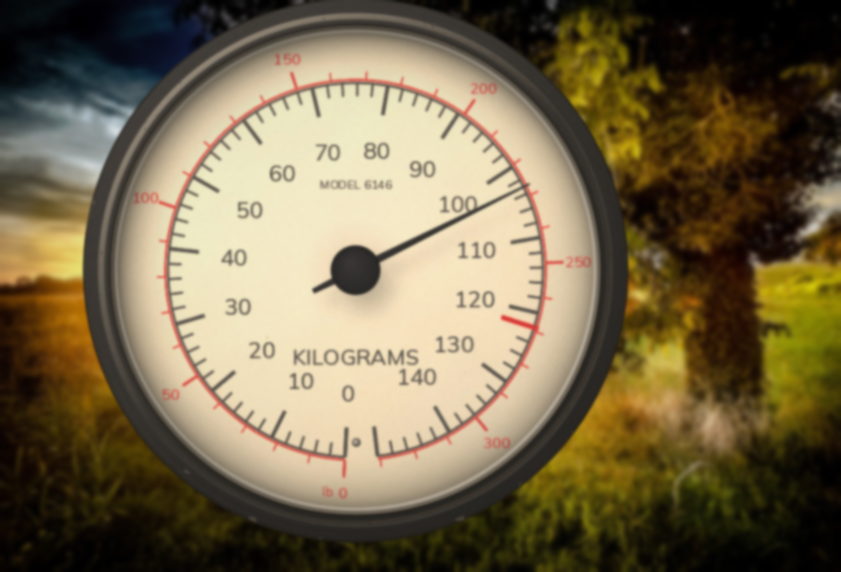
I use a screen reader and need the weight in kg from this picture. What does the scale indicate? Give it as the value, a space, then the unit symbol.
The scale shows 103 kg
